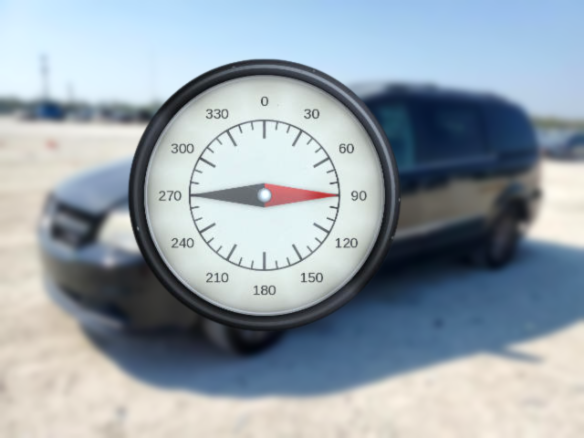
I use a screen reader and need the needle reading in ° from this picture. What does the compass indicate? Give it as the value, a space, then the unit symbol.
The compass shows 90 °
